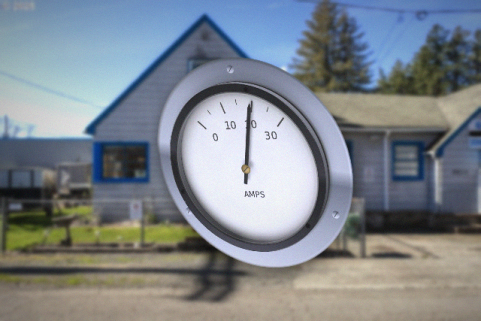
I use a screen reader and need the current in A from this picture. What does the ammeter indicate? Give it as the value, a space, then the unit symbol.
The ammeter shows 20 A
